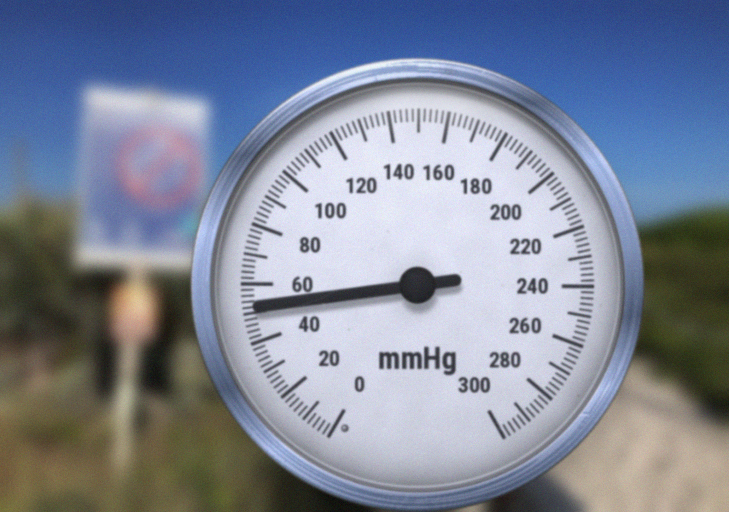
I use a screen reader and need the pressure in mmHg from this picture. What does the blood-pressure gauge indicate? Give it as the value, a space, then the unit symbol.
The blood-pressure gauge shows 52 mmHg
